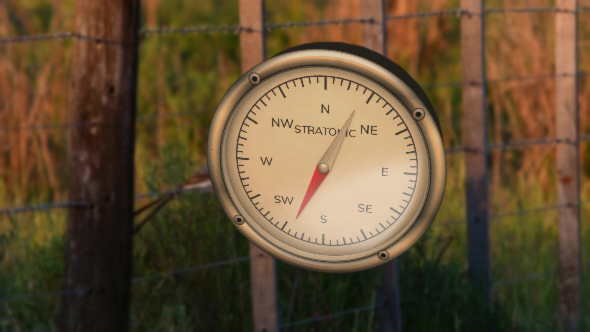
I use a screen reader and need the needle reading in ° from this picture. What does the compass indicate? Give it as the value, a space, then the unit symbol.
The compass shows 205 °
